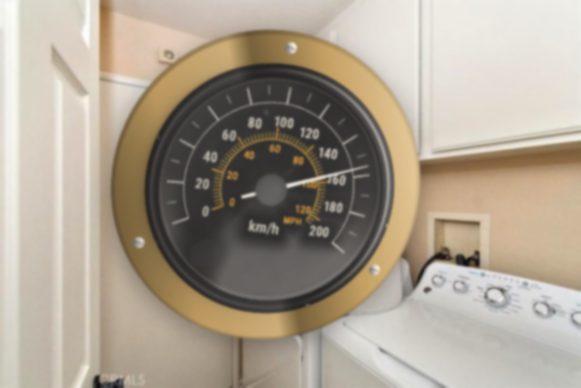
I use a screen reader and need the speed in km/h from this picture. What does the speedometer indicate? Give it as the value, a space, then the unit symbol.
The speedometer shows 155 km/h
